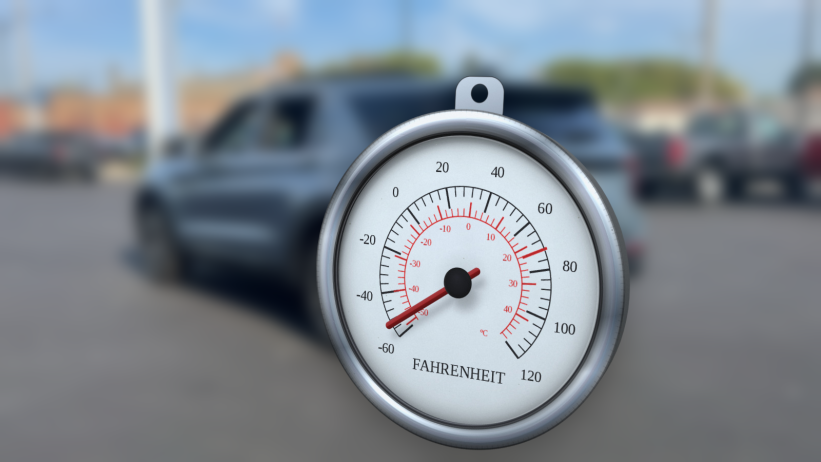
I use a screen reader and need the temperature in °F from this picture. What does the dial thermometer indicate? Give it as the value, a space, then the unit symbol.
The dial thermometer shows -54 °F
